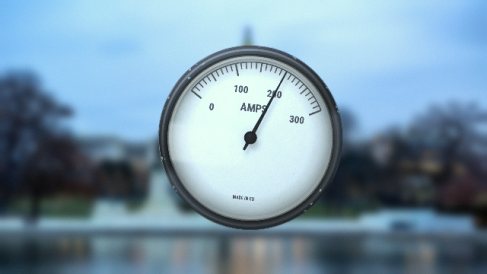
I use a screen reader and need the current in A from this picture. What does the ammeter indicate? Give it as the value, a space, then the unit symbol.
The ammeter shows 200 A
